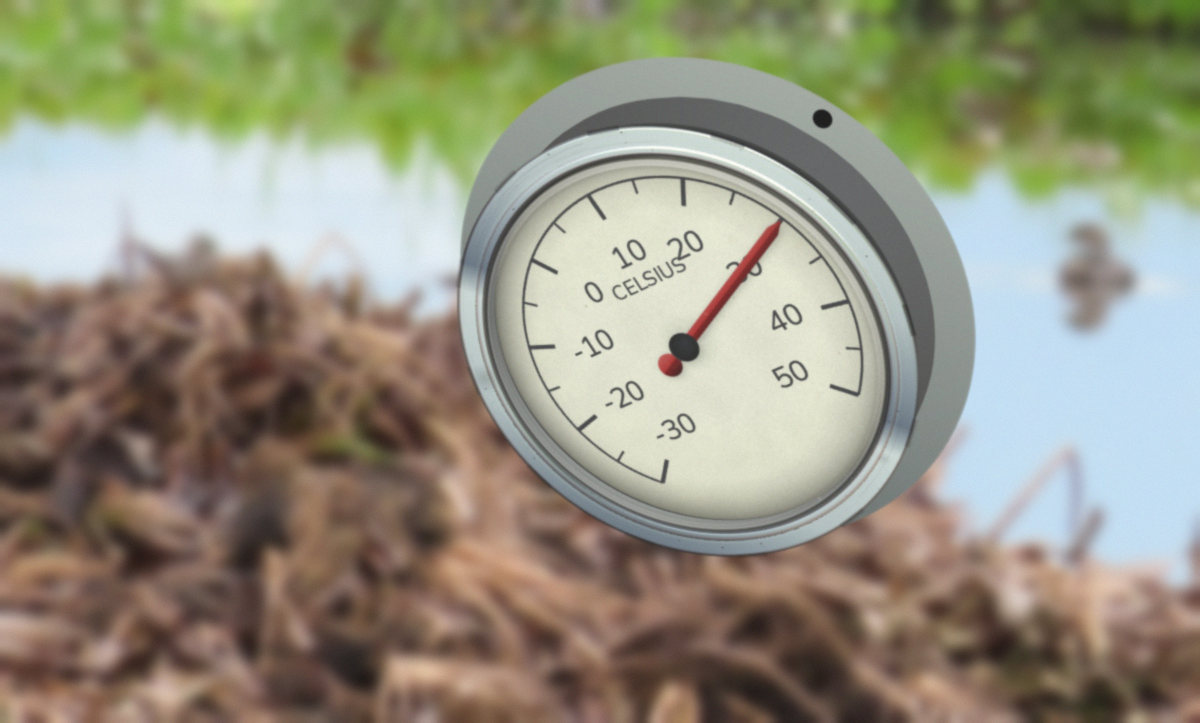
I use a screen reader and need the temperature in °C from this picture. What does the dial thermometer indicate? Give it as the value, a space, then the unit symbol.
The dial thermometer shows 30 °C
